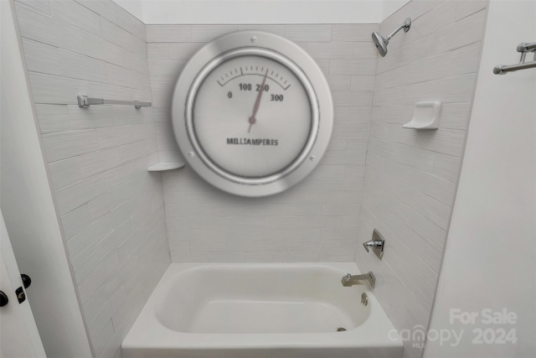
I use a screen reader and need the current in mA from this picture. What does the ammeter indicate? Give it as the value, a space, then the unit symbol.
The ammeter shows 200 mA
